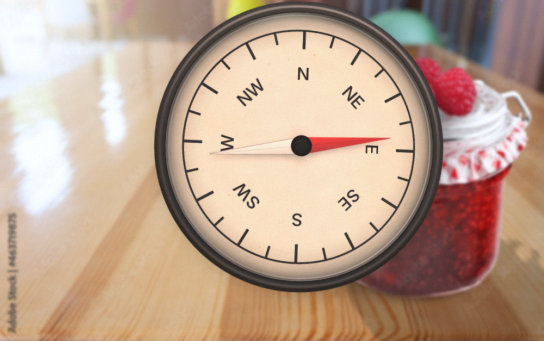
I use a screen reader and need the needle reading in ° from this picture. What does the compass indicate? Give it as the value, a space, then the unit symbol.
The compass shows 82.5 °
